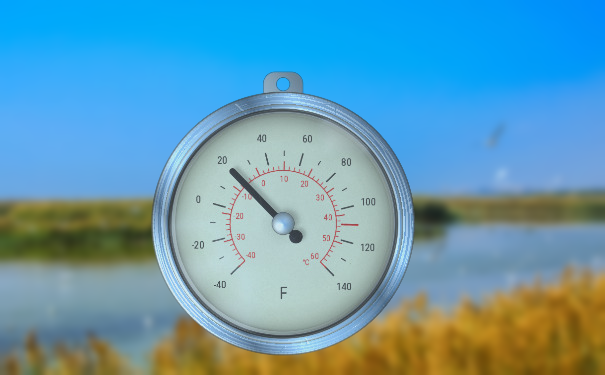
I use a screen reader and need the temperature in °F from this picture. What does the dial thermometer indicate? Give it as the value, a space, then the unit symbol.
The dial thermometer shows 20 °F
